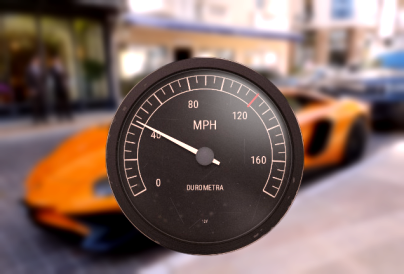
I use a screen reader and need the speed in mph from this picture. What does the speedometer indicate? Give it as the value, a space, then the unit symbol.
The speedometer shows 42.5 mph
